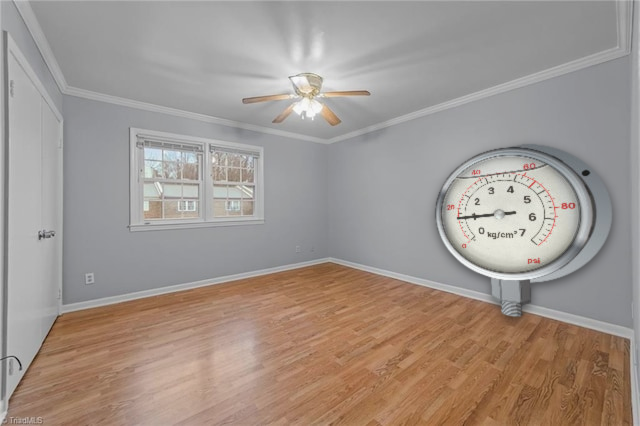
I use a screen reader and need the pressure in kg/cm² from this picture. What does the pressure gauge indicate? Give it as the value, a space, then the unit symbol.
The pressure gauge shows 1 kg/cm²
